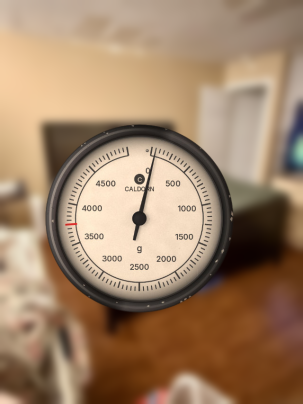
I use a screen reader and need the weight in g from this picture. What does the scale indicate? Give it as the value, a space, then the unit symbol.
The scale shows 50 g
